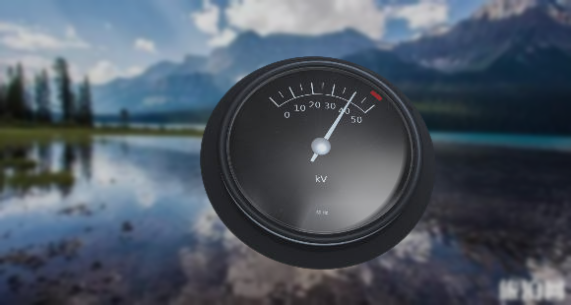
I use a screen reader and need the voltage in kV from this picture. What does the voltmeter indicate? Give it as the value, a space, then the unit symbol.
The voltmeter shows 40 kV
